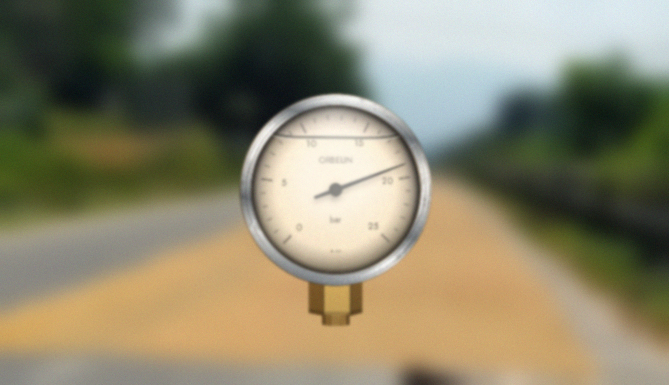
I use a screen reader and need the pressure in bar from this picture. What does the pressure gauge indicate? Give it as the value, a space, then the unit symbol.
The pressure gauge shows 19 bar
